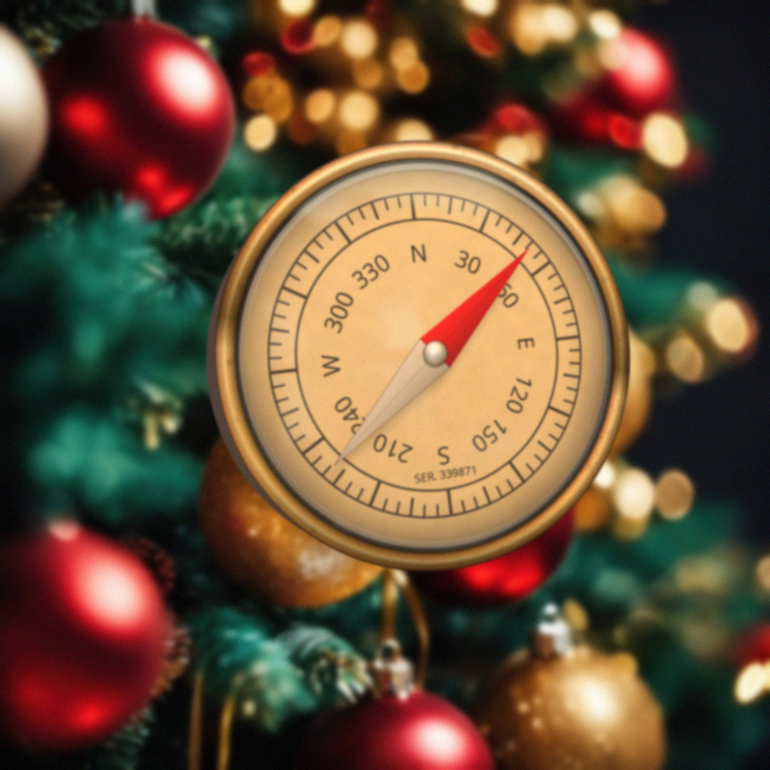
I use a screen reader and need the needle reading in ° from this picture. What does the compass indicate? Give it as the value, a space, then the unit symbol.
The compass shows 50 °
